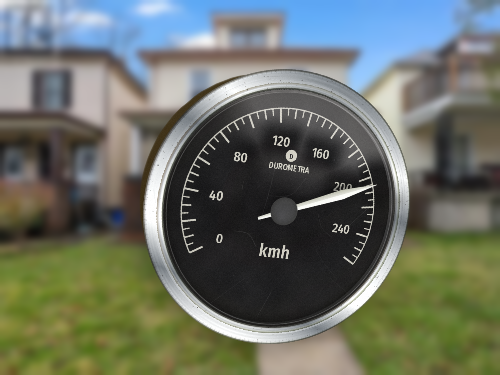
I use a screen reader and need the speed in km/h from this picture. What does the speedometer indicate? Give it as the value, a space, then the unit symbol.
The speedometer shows 205 km/h
